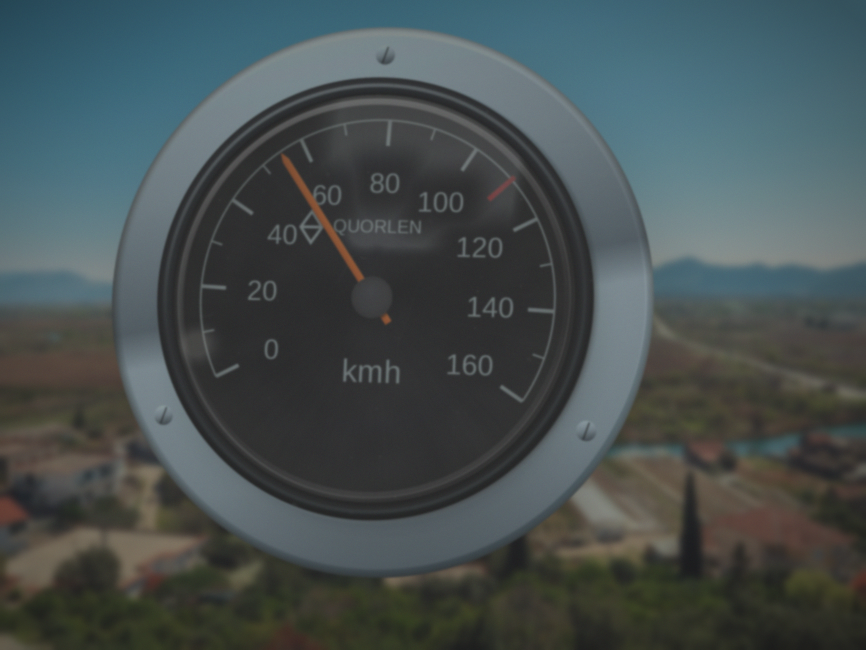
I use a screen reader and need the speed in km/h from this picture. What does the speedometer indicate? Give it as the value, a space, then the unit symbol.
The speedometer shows 55 km/h
